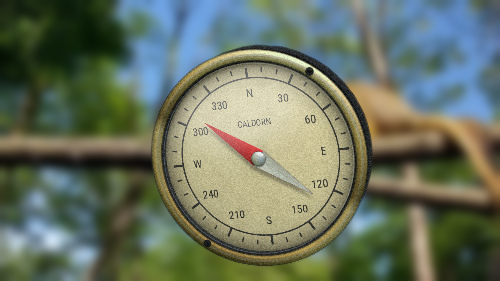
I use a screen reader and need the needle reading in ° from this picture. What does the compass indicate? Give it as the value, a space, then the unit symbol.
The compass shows 310 °
